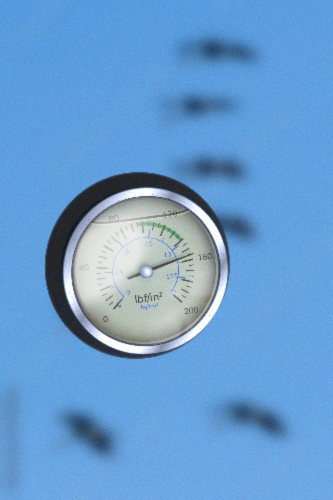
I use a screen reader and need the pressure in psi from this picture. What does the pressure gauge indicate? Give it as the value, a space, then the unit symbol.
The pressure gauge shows 155 psi
